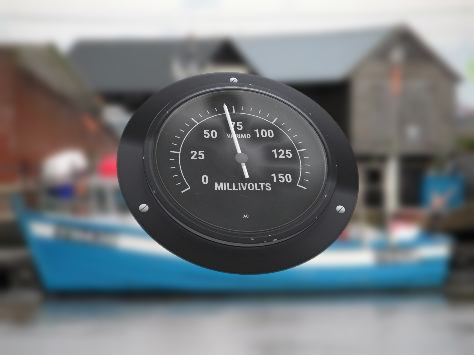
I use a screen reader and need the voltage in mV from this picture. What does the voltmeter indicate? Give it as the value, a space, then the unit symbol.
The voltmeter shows 70 mV
